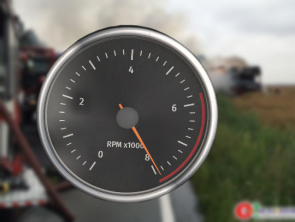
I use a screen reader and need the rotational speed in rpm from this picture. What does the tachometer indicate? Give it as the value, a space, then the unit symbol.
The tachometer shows 7900 rpm
